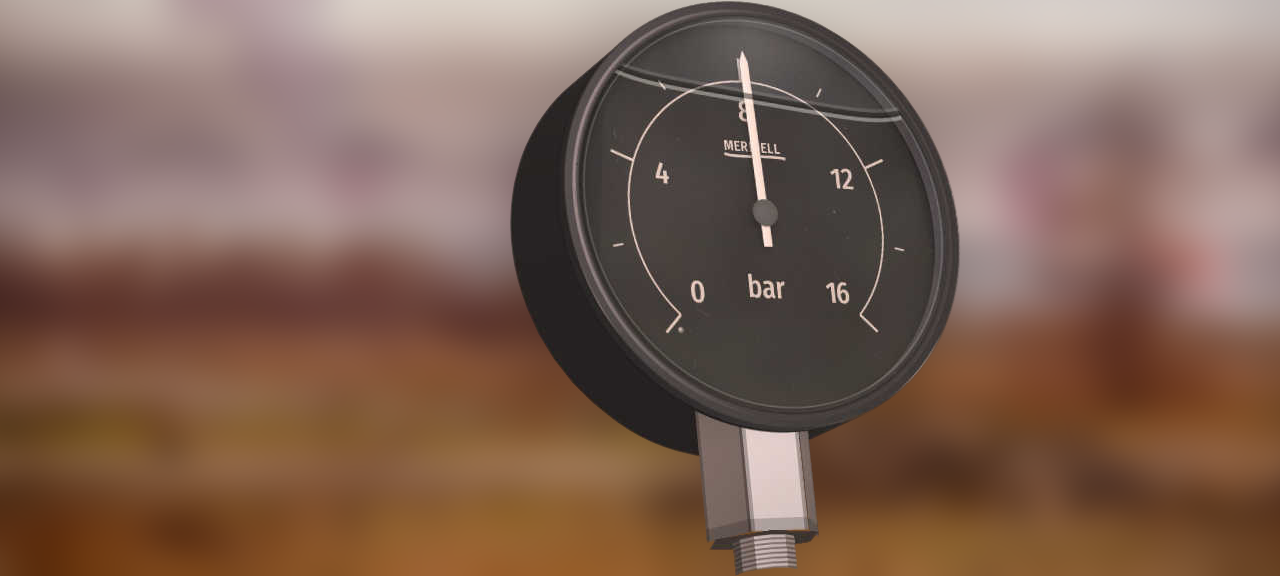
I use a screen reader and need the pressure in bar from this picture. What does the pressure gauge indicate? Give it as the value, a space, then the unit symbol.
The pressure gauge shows 8 bar
